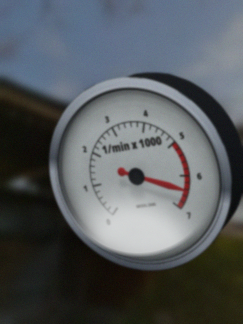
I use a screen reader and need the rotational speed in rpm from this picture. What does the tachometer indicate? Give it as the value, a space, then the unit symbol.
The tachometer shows 6400 rpm
